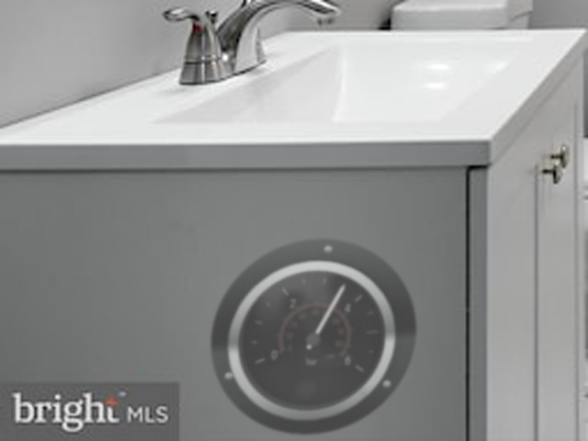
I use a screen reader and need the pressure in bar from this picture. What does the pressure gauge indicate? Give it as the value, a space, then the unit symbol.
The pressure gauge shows 3.5 bar
